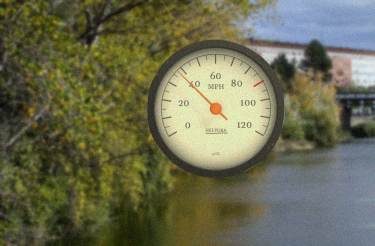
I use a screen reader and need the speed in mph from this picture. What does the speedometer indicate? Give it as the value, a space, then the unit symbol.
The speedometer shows 37.5 mph
